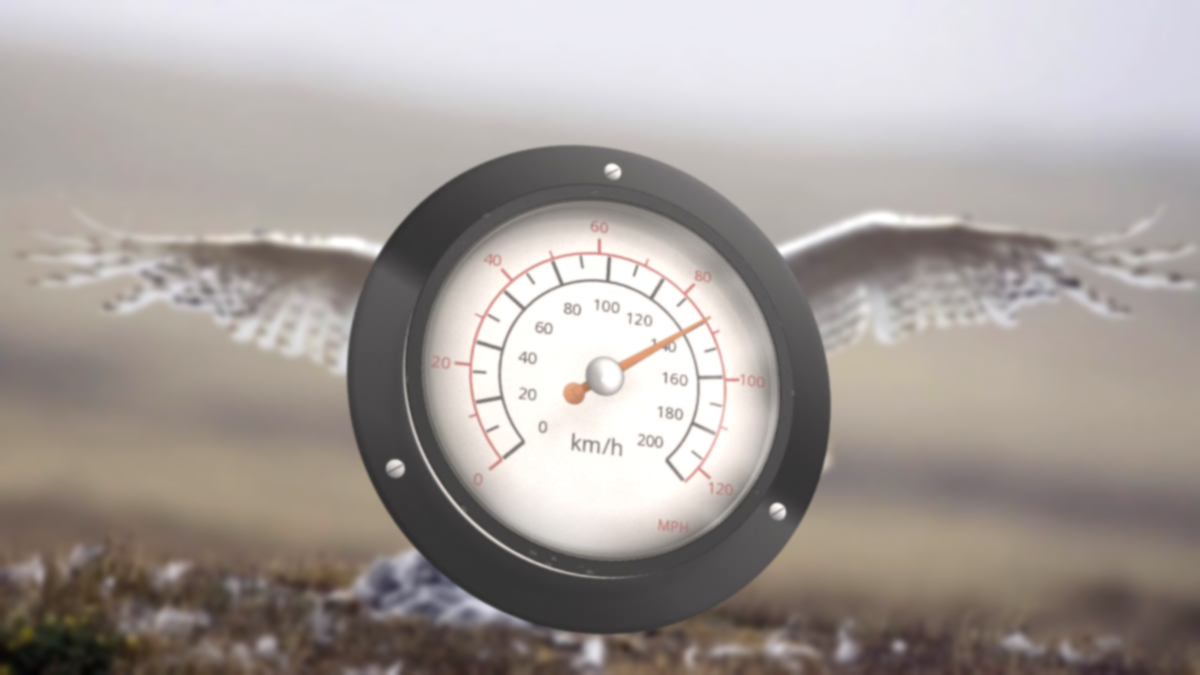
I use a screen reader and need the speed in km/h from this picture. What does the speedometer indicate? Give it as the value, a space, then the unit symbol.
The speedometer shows 140 km/h
